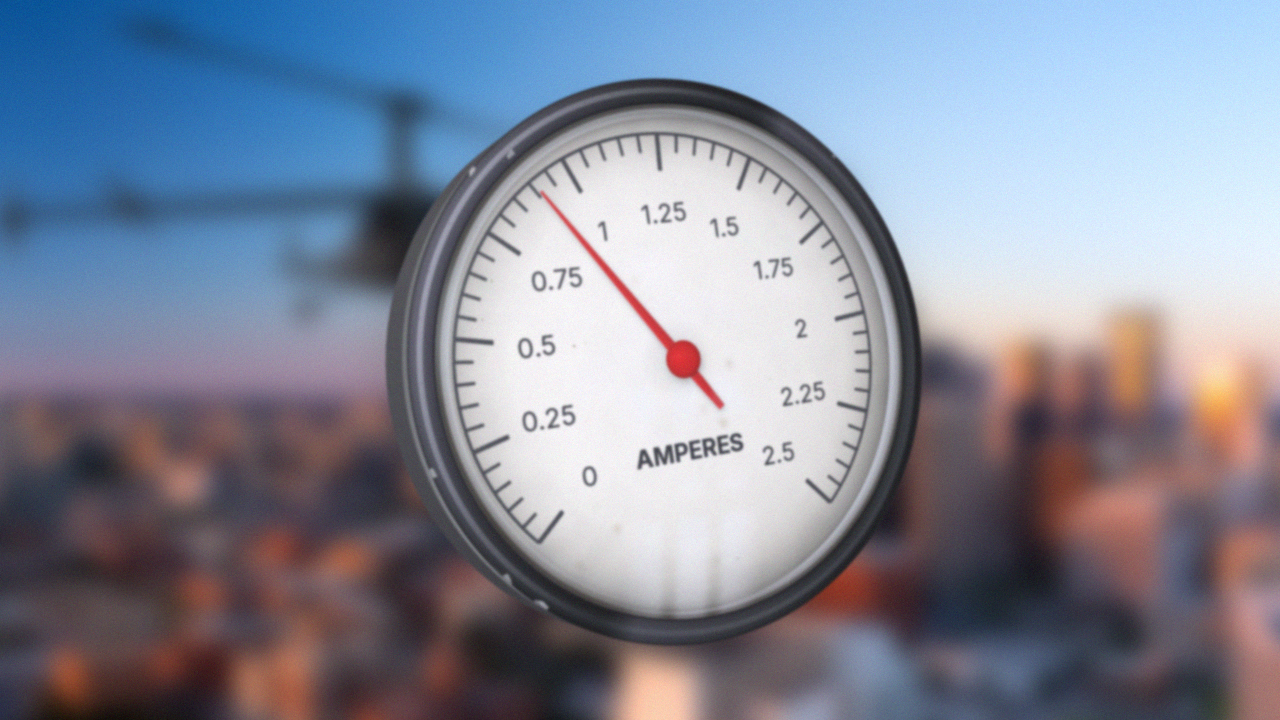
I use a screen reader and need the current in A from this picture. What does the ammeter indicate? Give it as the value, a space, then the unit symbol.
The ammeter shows 0.9 A
